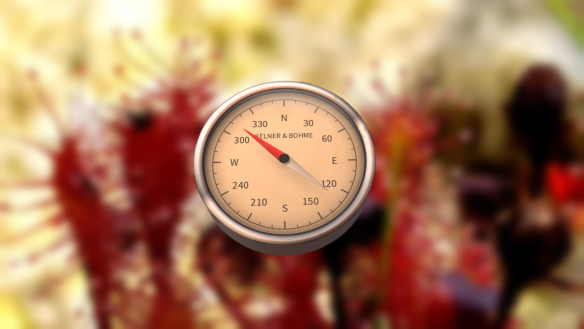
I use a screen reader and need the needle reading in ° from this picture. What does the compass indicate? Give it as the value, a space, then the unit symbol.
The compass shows 310 °
